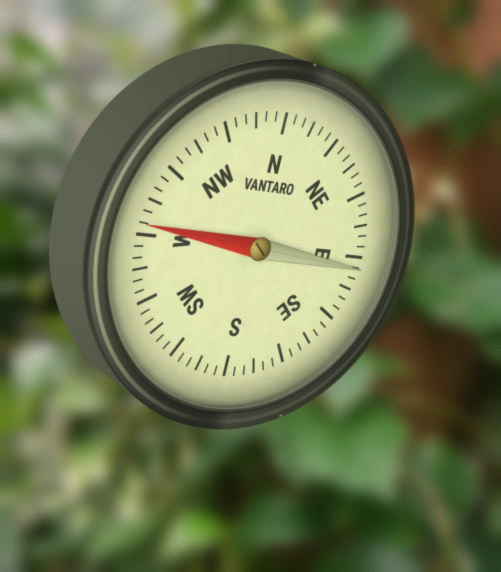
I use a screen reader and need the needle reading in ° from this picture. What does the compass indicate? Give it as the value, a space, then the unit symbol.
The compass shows 275 °
